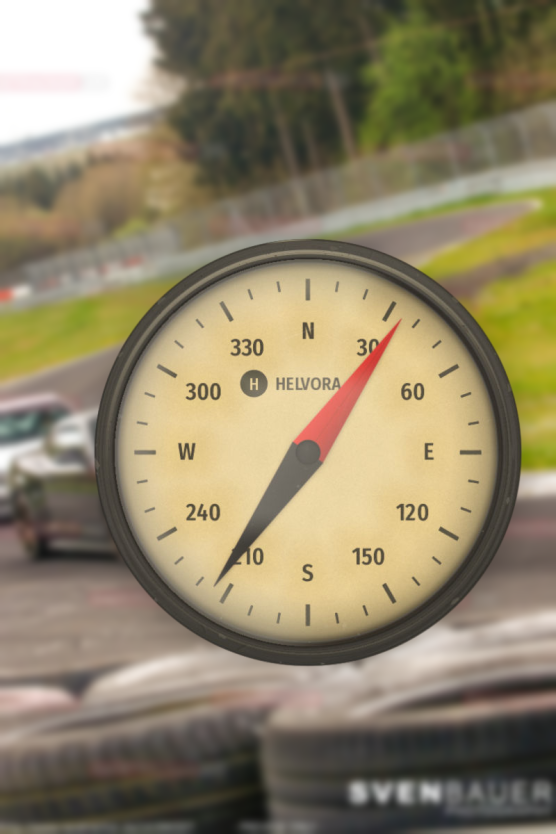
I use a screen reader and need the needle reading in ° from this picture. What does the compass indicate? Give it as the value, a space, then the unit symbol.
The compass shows 35 °
